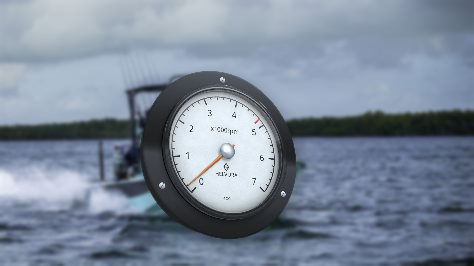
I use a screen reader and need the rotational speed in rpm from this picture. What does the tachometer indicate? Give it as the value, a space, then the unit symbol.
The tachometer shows 200 rpm
